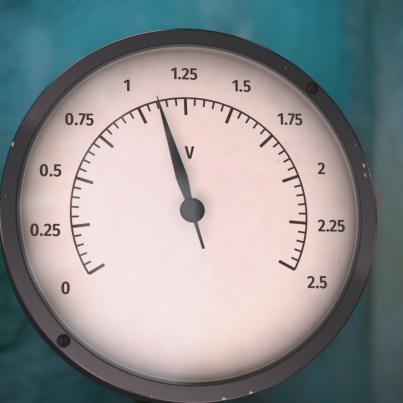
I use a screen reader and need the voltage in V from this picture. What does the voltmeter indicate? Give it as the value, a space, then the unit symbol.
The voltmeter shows 1.1 V
